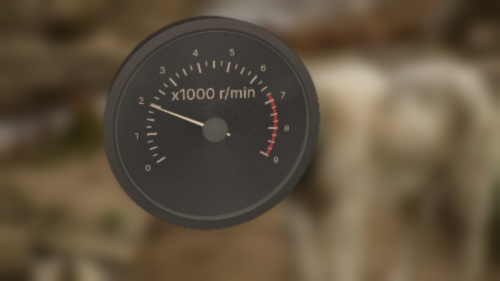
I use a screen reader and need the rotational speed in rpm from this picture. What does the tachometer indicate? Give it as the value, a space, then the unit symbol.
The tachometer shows 2000 rpm
